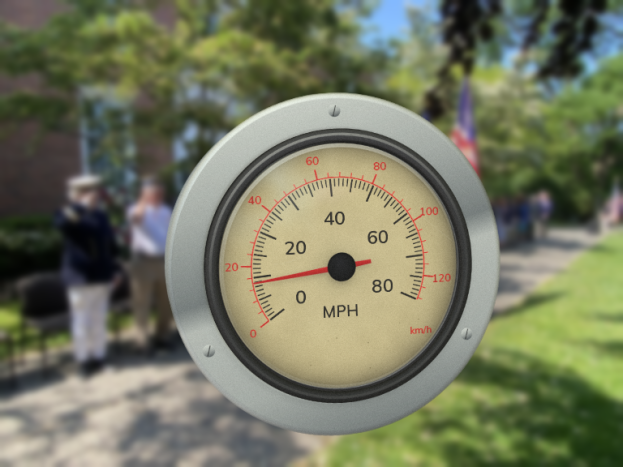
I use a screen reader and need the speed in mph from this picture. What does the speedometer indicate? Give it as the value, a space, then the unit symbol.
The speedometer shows 9 mph
